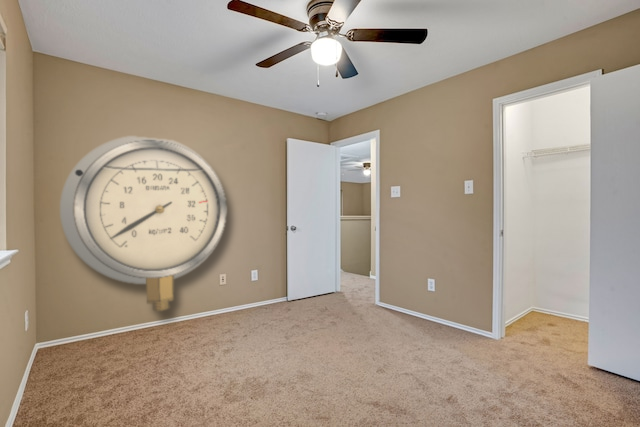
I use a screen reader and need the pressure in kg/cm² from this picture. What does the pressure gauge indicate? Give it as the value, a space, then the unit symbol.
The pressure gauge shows 2 kg/cm²
